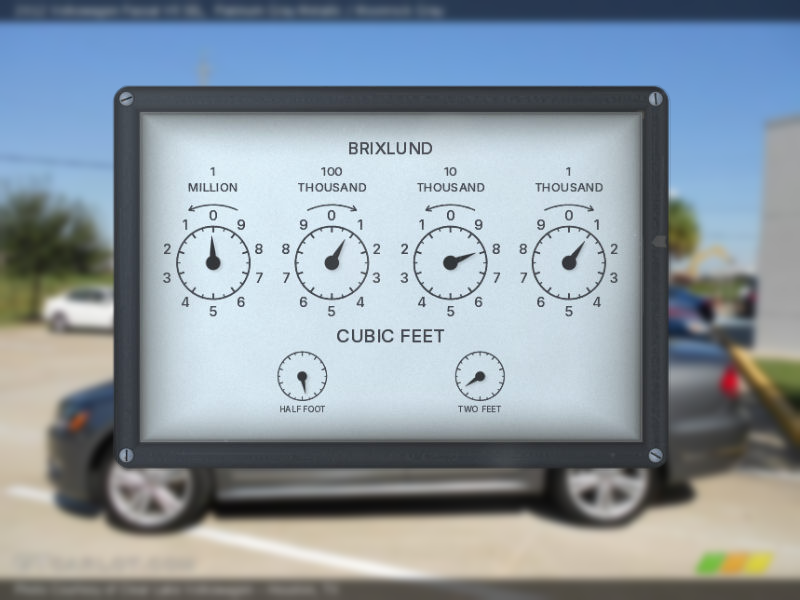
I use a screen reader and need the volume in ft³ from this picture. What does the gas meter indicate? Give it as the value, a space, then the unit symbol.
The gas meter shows 8100 ft³
